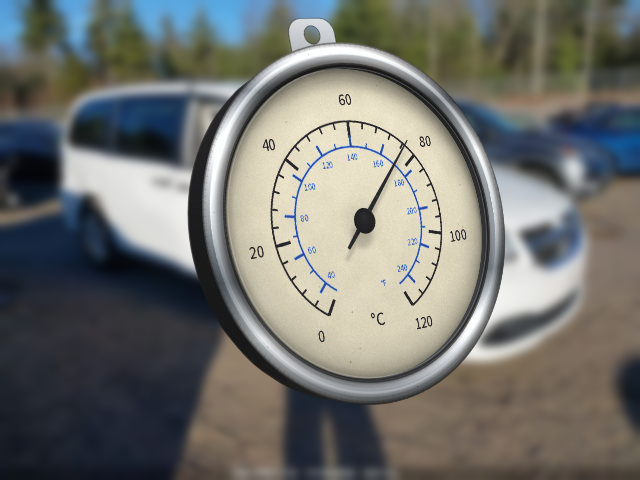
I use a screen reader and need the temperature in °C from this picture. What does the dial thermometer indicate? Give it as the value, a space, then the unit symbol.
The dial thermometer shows 76 °C
